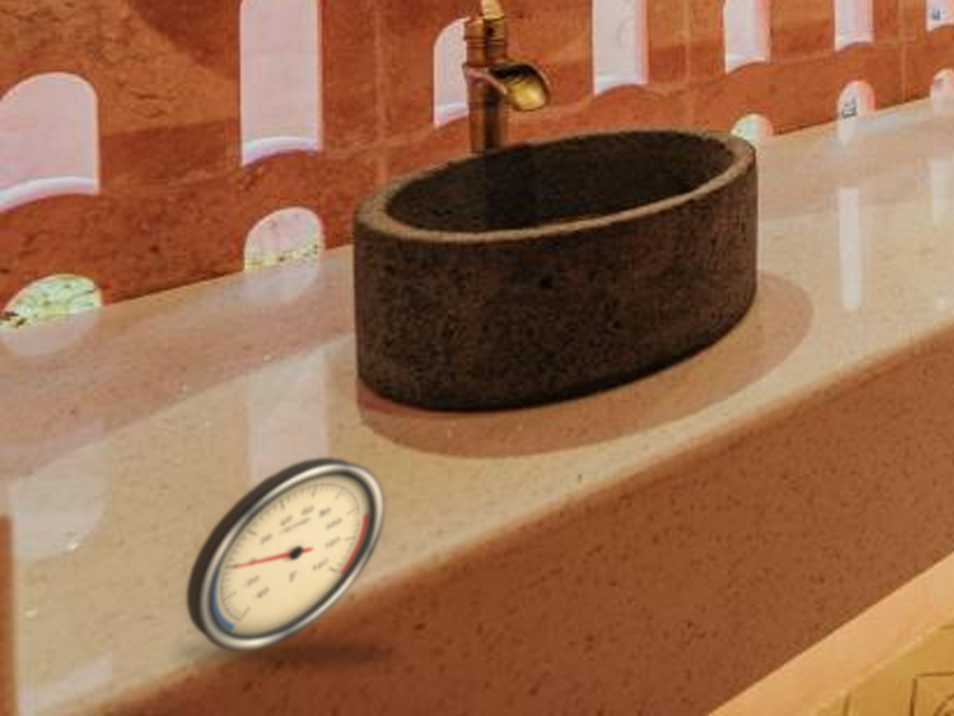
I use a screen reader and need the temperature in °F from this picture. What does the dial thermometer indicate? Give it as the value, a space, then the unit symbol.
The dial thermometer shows 0 °F
